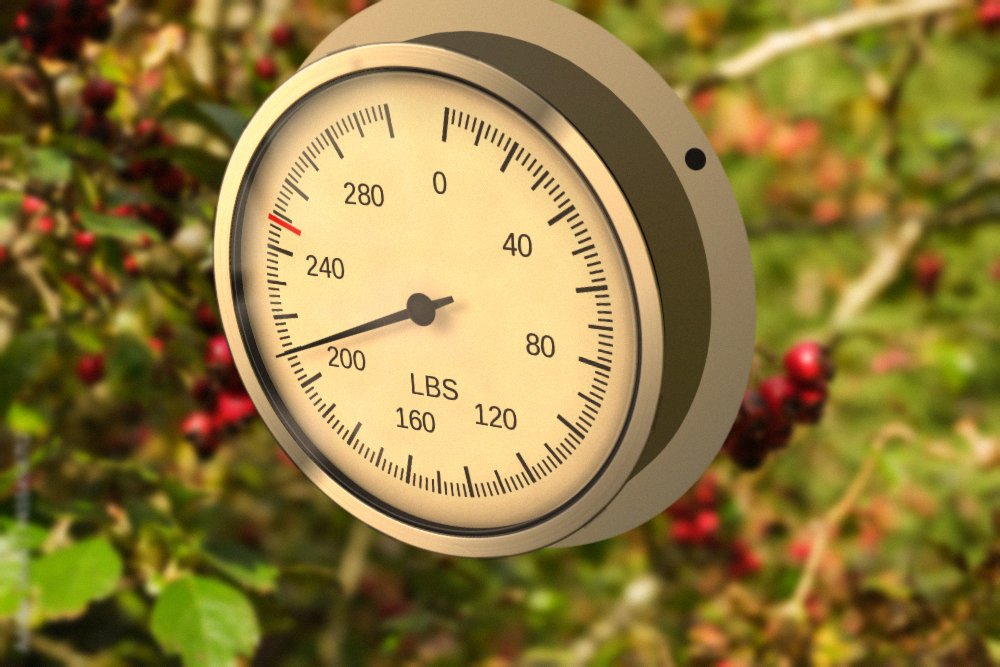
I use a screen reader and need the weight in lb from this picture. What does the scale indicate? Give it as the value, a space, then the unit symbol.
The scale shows 210 lb
